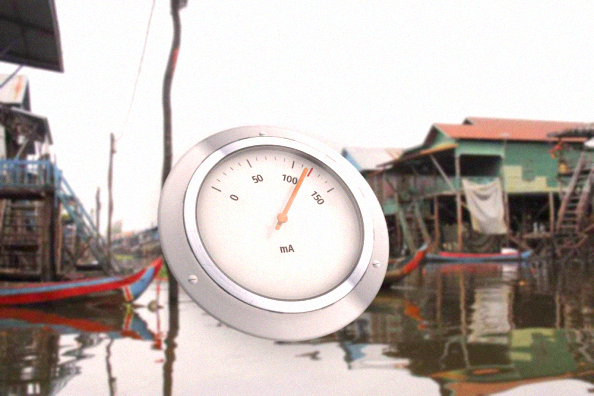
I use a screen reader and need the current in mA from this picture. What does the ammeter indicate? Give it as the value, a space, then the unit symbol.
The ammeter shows 115 mA
